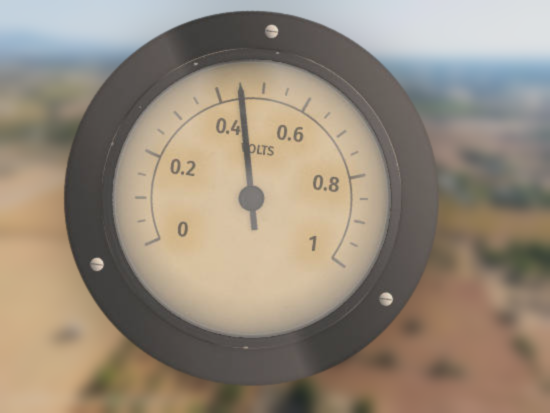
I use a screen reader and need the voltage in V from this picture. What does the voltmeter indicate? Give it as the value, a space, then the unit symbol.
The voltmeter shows 0.45 V
